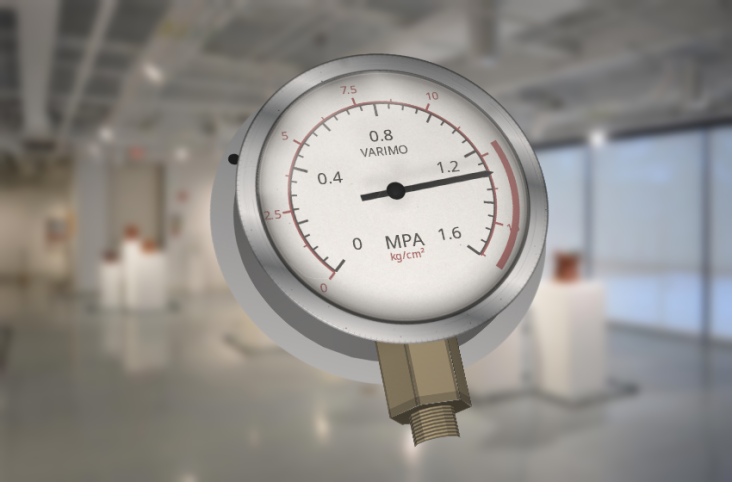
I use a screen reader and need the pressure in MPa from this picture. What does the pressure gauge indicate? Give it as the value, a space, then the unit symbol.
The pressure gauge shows 1.3 MPa
